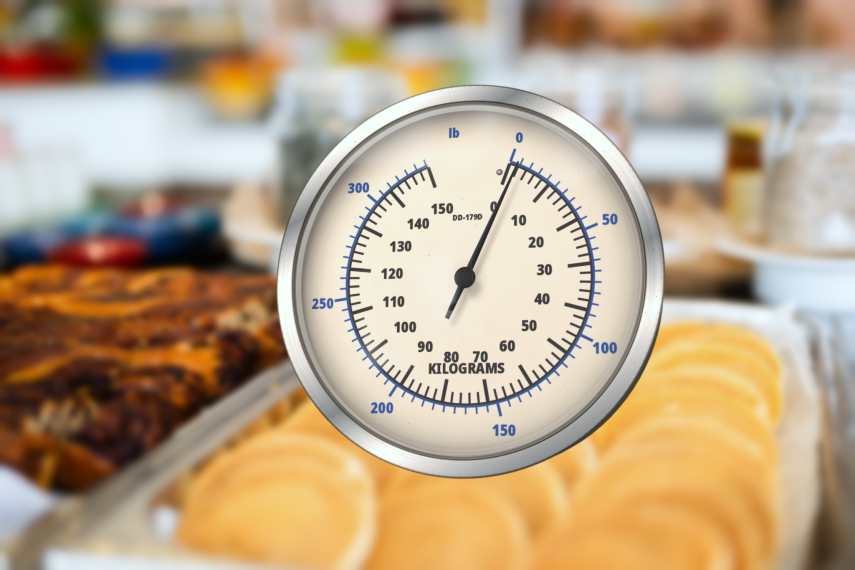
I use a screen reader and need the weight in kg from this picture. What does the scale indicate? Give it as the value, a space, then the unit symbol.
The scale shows 2 kg
